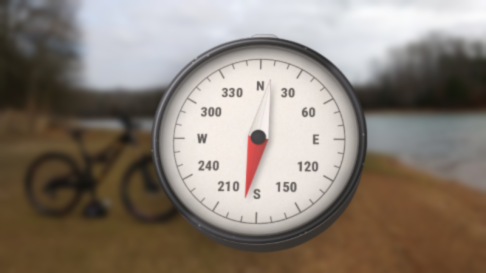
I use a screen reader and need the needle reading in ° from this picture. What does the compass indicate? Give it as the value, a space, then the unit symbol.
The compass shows 190 °
